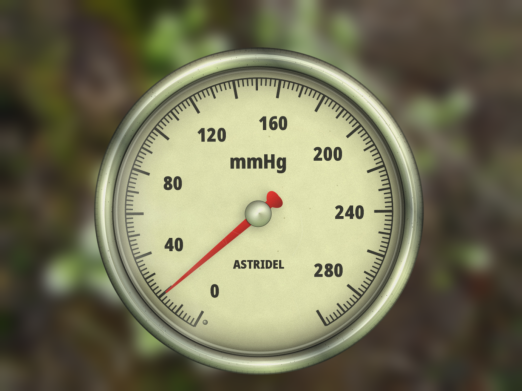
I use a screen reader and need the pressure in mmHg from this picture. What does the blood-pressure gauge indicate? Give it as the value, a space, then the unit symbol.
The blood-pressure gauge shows 20 mmHg
